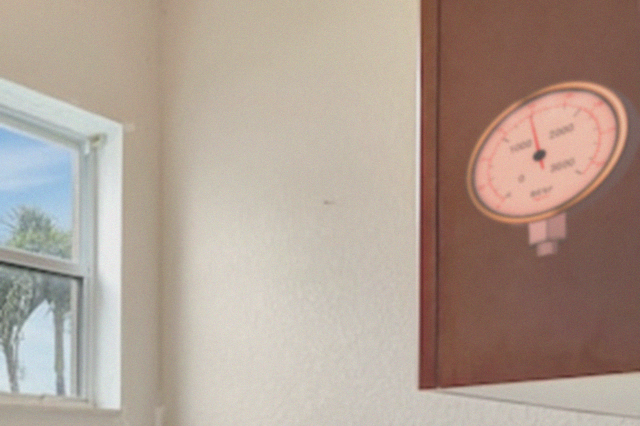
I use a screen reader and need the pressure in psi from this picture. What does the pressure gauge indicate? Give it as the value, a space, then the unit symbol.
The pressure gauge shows 1400 psi
